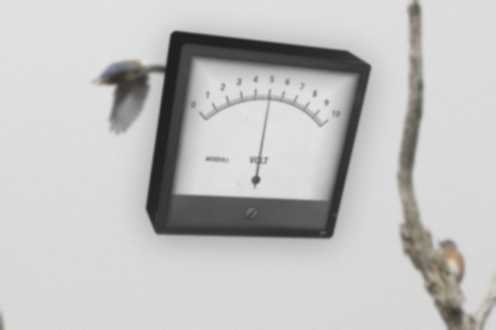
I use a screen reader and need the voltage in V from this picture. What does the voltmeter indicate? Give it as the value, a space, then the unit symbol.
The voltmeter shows 5 V
